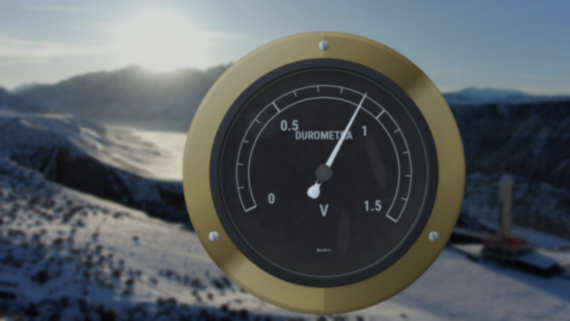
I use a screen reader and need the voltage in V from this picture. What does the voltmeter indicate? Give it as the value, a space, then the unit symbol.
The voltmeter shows 0.9 V
